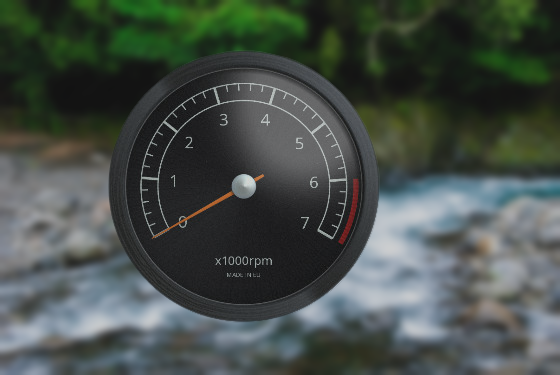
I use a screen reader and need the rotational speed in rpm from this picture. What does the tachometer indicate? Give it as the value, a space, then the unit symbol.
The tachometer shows 0 rpm
